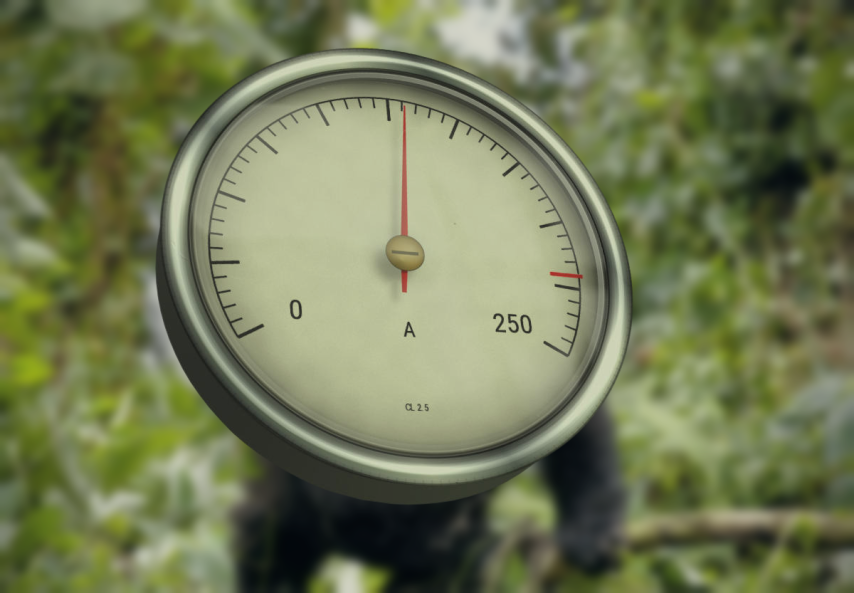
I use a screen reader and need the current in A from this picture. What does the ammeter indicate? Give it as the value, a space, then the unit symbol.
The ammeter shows 130 A
